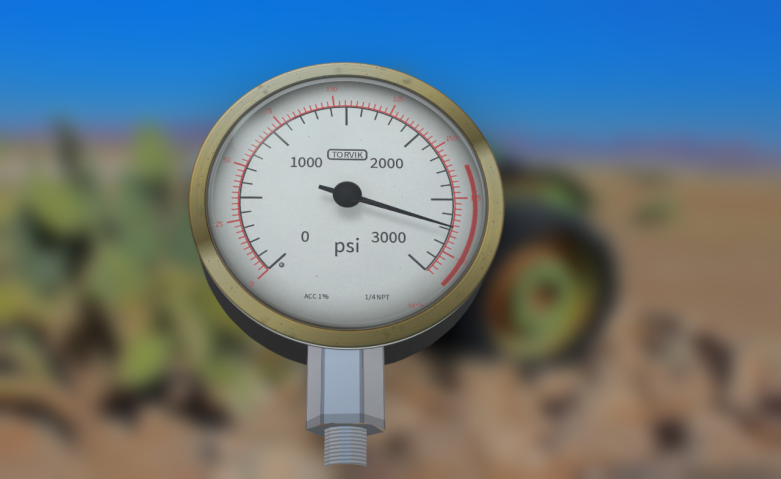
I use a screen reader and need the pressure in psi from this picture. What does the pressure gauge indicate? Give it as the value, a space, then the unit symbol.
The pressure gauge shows 2700 psi
